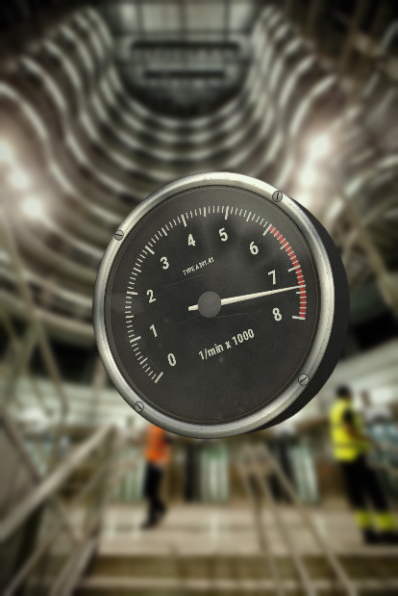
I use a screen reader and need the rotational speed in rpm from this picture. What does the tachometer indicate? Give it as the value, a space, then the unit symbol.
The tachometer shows 7400 rpm
